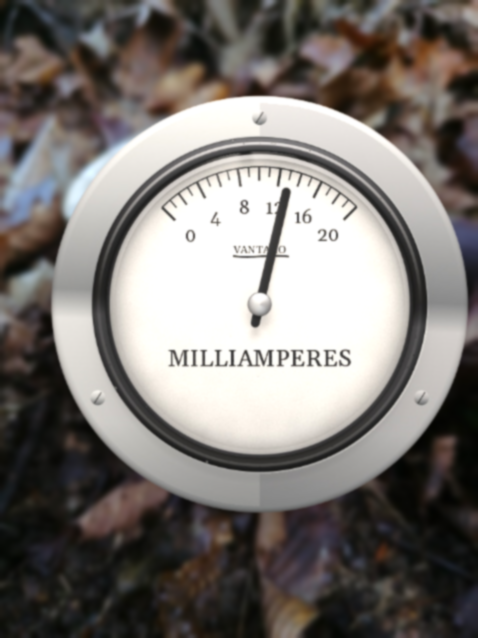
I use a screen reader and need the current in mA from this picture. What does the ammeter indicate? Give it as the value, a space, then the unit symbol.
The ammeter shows 13 mA
